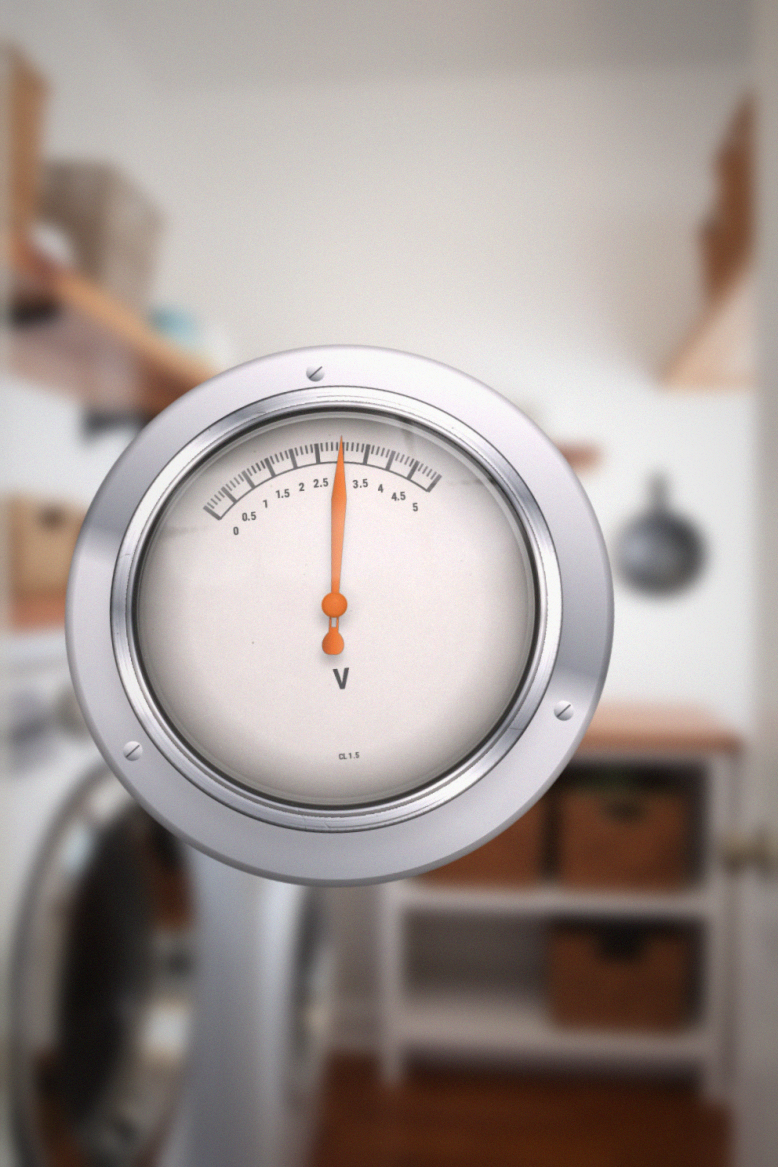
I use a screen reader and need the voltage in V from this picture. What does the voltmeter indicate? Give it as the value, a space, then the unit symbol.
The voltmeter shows 3 V
